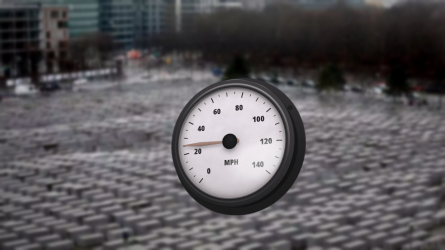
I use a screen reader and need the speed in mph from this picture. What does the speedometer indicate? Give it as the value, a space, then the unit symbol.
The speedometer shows 25 mph
